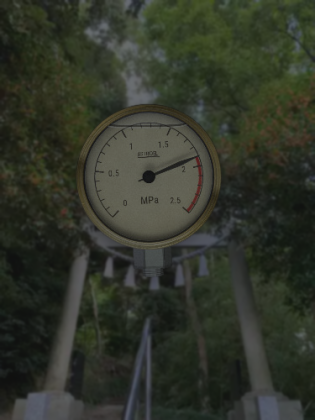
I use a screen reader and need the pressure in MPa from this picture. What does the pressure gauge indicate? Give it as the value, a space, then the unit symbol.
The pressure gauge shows 1.9 MPa
